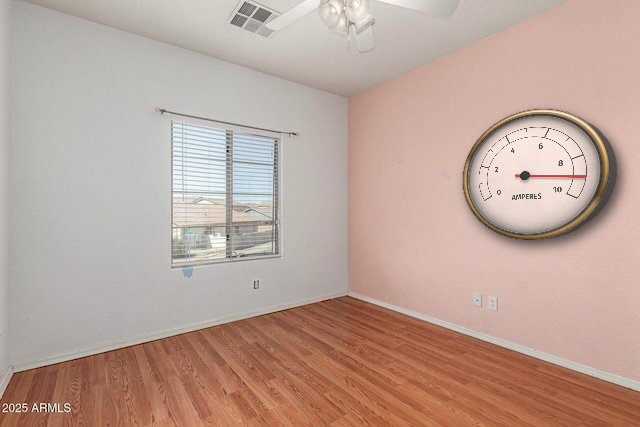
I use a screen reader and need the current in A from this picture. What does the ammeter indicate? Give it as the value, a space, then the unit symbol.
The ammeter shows 9 A
